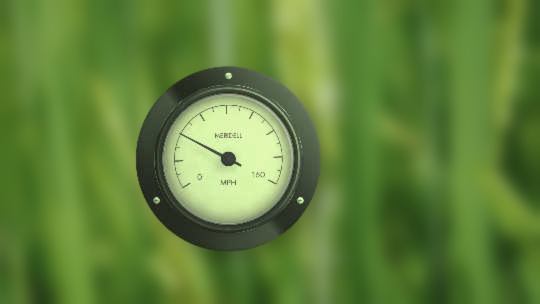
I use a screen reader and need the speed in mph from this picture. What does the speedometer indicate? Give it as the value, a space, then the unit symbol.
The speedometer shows 40 mph
